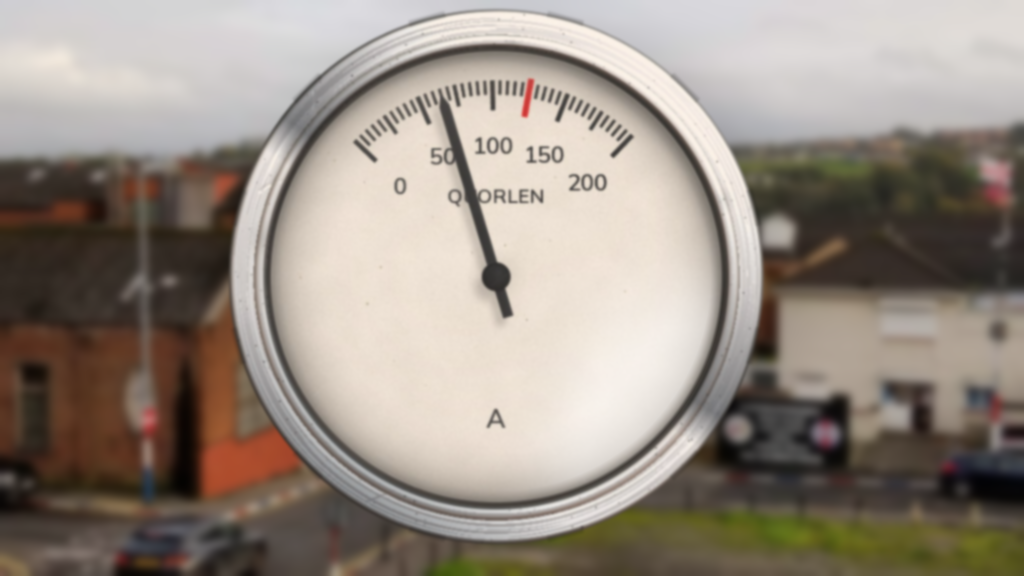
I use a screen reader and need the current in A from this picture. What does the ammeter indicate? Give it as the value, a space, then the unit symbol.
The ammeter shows 65 A
